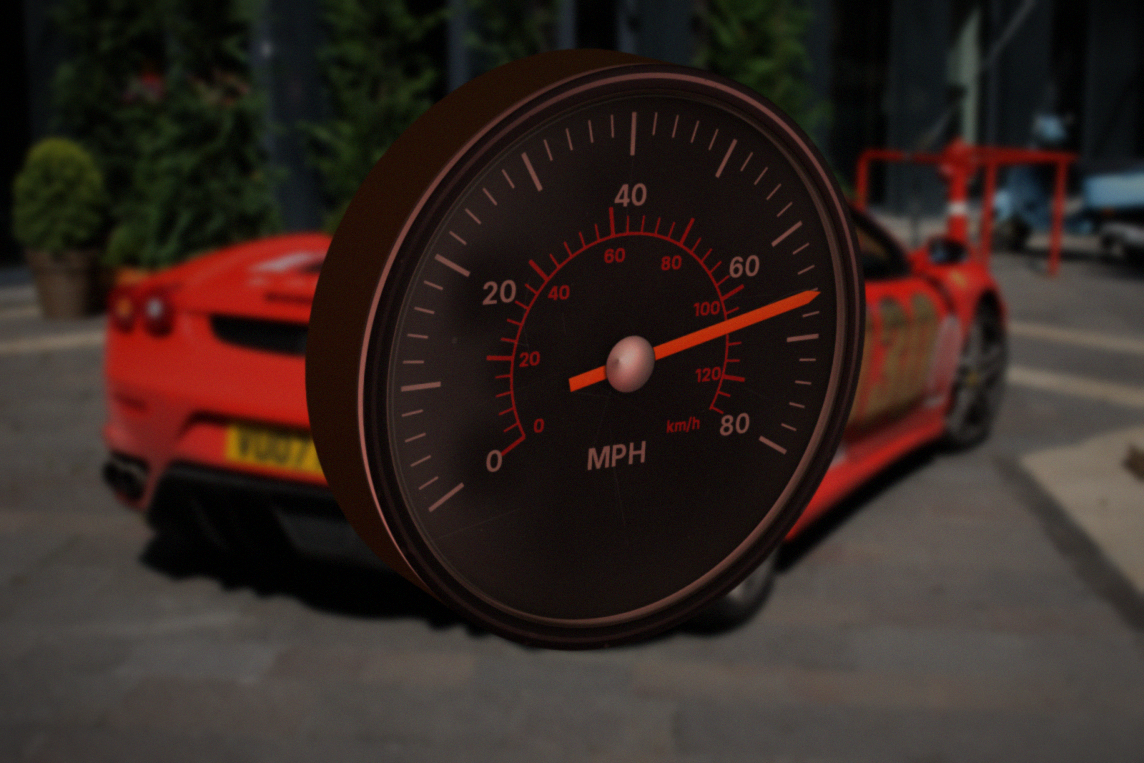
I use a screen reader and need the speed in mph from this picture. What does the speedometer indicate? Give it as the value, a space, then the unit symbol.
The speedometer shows 66 mph
